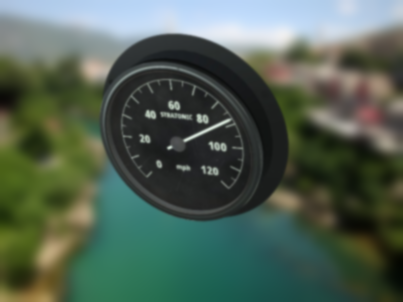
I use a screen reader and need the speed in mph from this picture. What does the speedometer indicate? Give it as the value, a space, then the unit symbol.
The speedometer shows 87.5 mph
